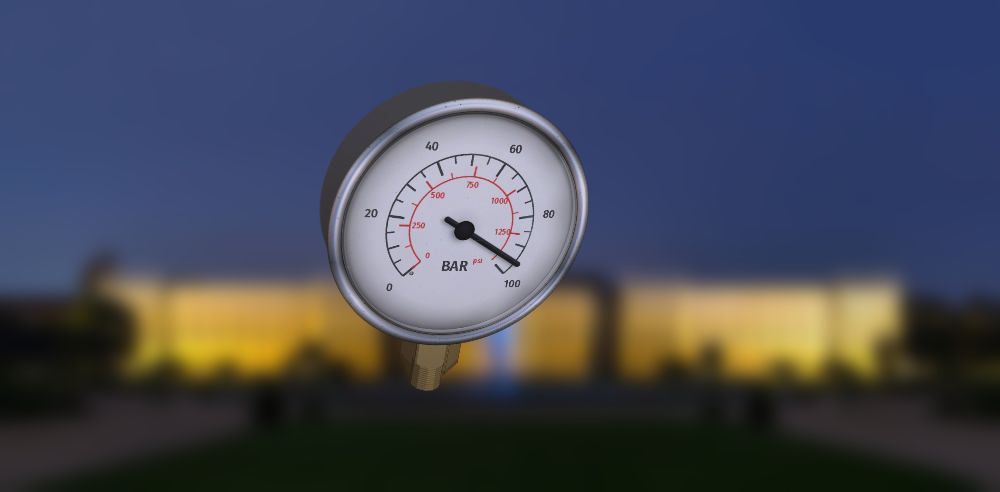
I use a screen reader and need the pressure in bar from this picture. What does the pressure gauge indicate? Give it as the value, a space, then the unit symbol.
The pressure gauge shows 95 bar
